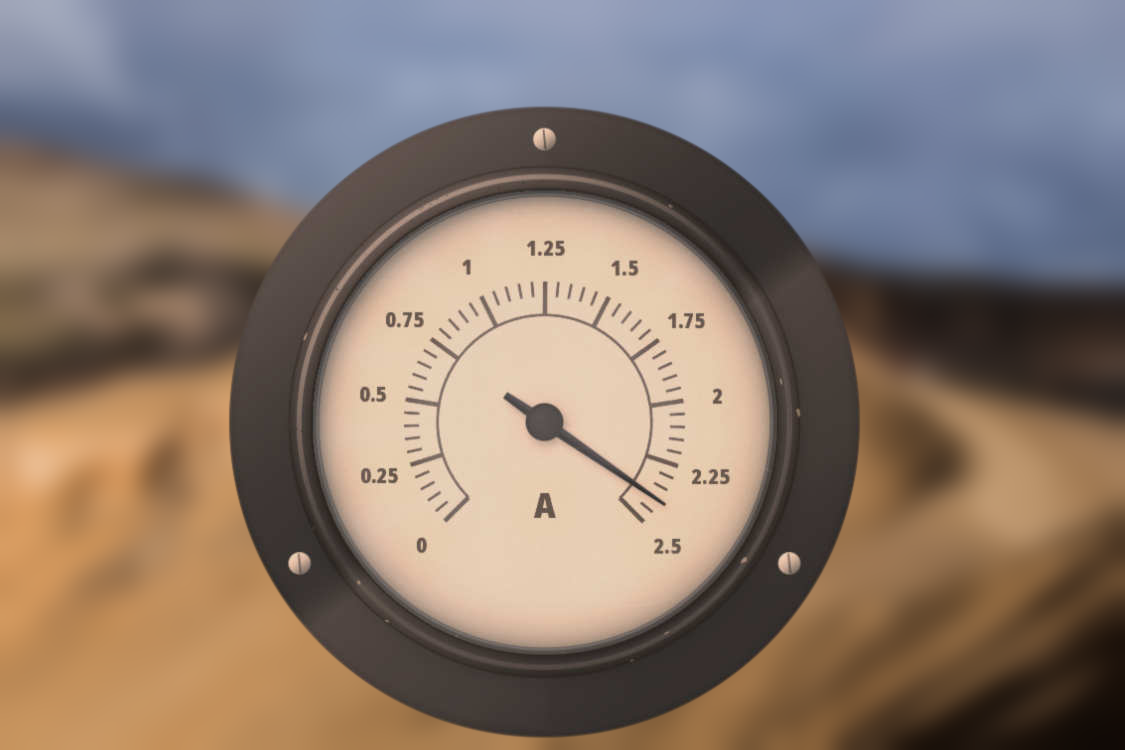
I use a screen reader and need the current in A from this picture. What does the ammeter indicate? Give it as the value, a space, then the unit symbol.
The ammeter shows 2.4 A
